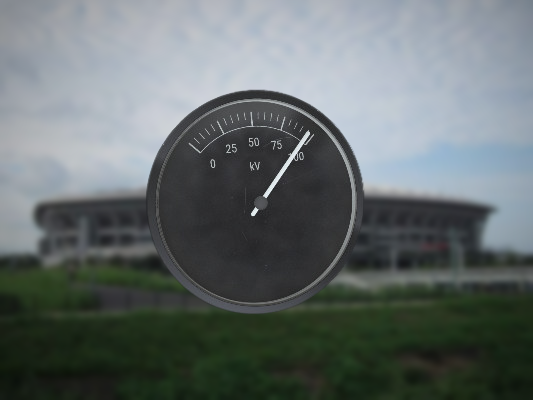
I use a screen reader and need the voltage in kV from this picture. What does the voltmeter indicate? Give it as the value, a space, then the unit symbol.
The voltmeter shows 95 kV
